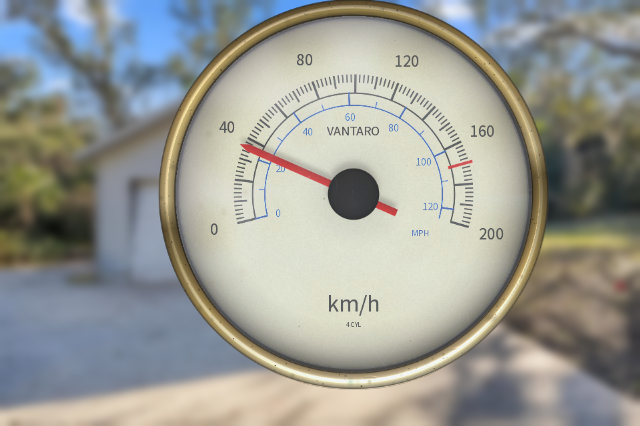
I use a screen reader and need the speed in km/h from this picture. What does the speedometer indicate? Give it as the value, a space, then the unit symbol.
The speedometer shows 36 km/h
